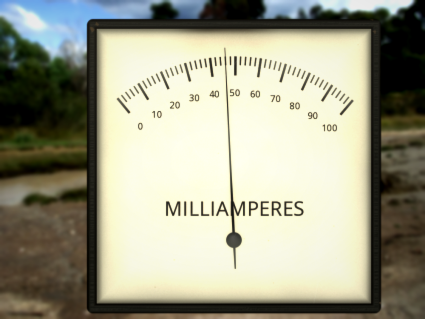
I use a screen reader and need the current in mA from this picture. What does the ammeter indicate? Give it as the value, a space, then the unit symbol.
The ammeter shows 46 mA
